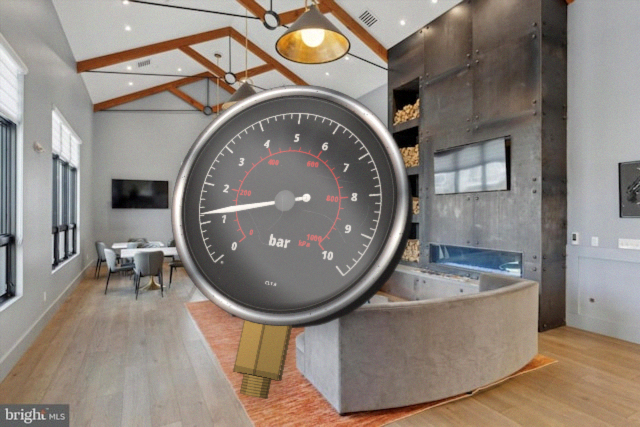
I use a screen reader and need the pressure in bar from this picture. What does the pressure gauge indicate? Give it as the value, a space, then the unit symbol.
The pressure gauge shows 1.2 bar
